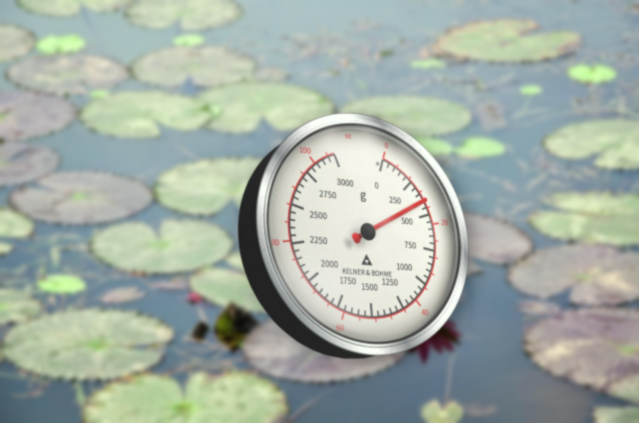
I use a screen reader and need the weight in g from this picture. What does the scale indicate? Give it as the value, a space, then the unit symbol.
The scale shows 400 g
